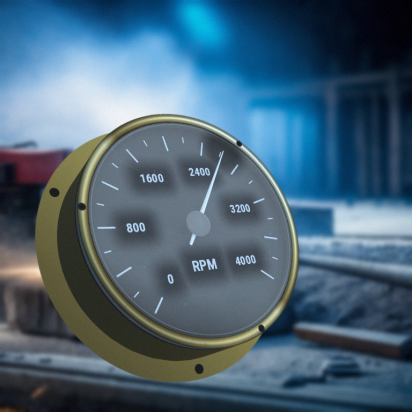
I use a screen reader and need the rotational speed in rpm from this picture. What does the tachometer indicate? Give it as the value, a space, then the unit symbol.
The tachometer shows 2600 rpm
